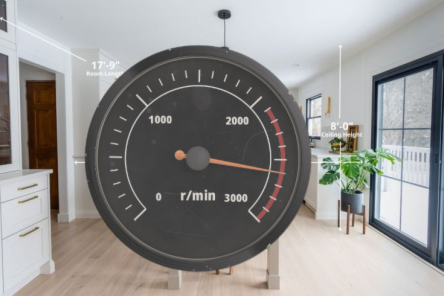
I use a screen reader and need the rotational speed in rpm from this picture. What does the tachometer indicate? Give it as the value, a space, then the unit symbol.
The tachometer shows 2600 rpm
